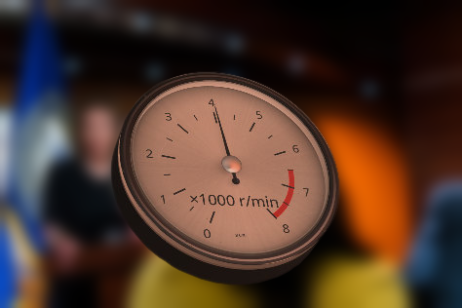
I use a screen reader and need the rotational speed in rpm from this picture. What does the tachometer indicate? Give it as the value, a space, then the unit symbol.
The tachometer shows 4000 rpm
